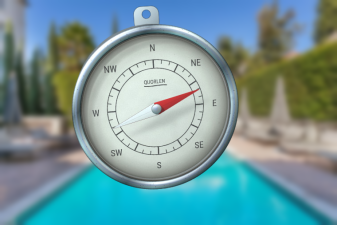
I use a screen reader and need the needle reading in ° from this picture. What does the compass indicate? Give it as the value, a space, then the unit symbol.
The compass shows 70 °
